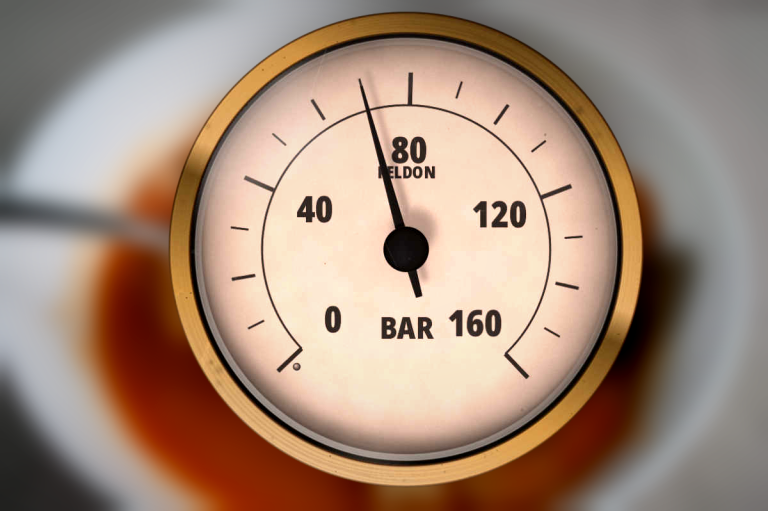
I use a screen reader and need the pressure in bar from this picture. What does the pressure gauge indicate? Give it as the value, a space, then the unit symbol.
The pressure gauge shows 70 bar
